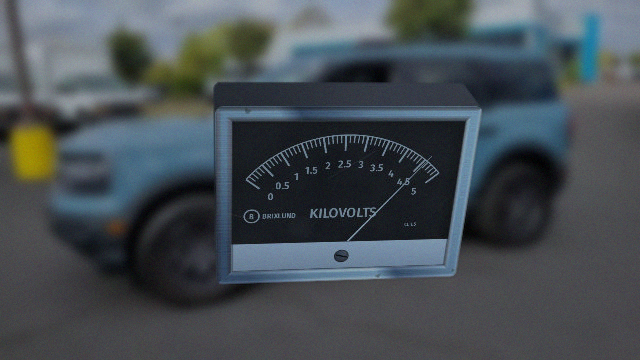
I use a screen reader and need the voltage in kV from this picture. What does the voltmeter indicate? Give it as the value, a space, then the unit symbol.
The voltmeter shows 4.5 kV
